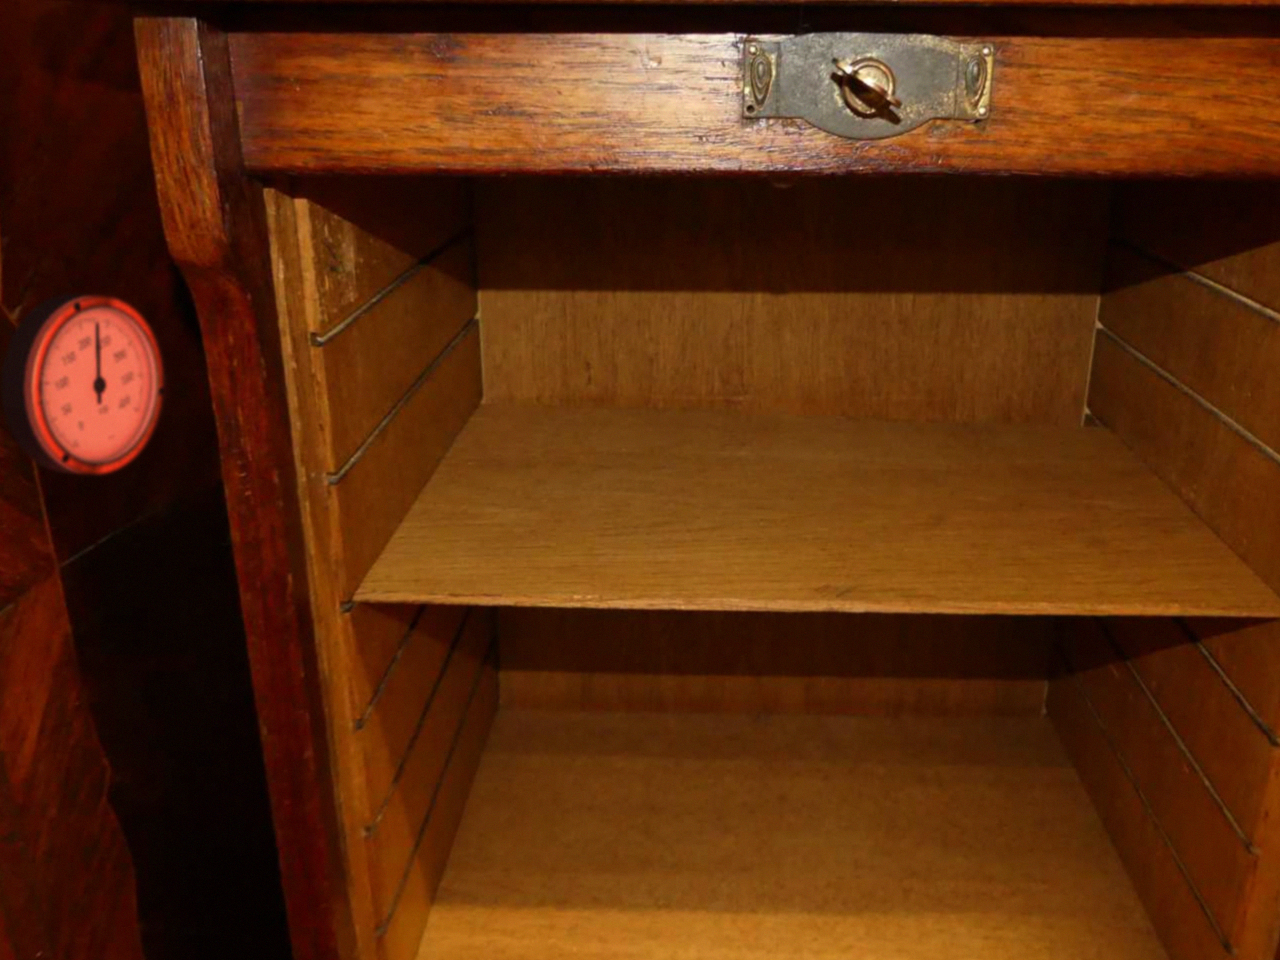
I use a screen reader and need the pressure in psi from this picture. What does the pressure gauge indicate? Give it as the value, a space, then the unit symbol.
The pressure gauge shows 225 psi
